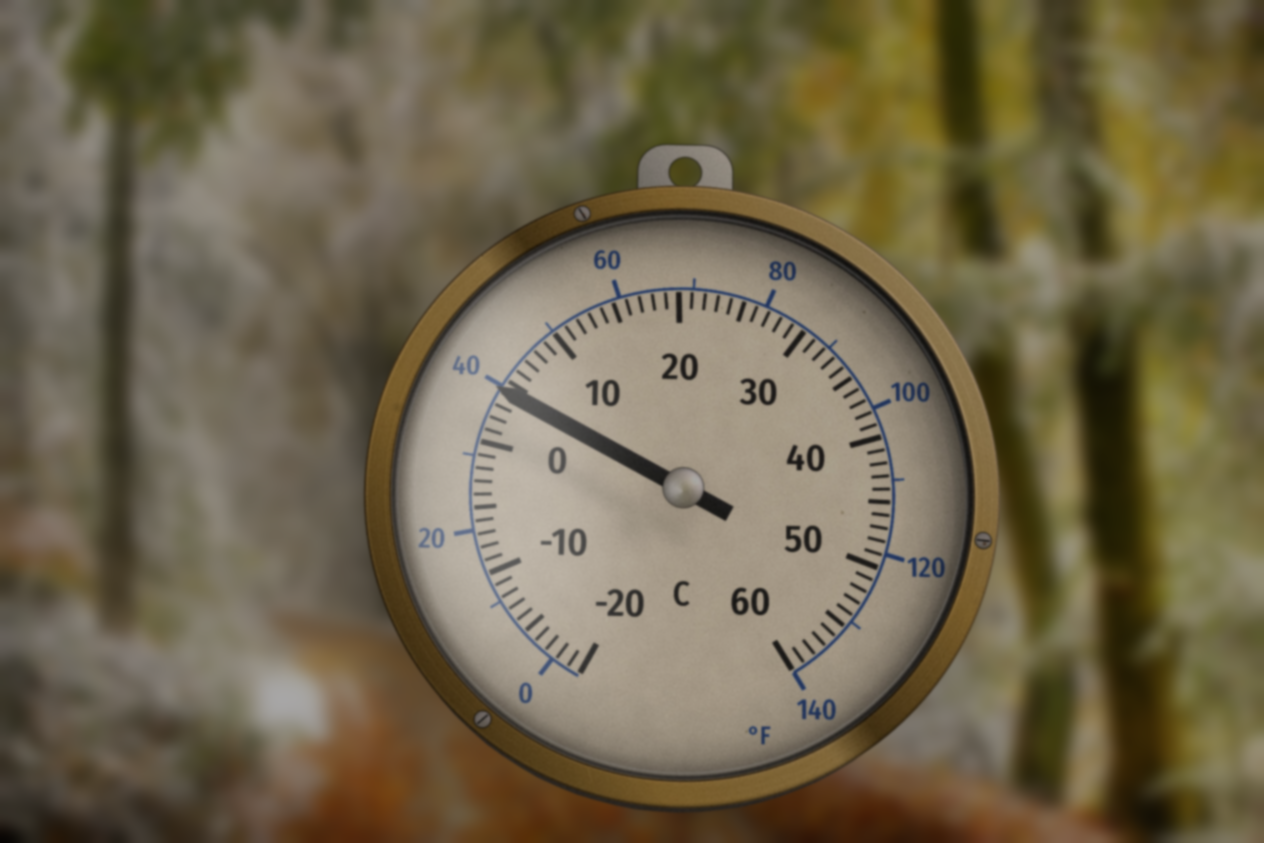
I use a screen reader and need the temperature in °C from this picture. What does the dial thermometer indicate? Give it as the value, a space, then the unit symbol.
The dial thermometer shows 4 °C
